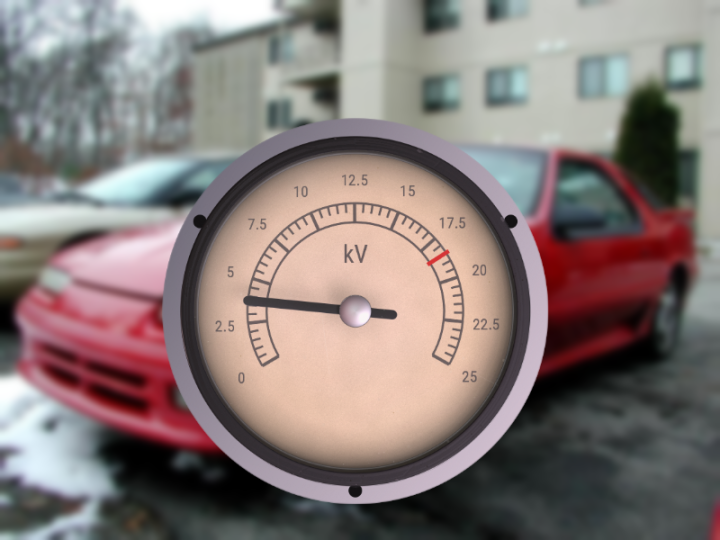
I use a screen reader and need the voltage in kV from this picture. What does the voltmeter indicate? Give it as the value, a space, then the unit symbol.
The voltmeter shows 3.75 kV
